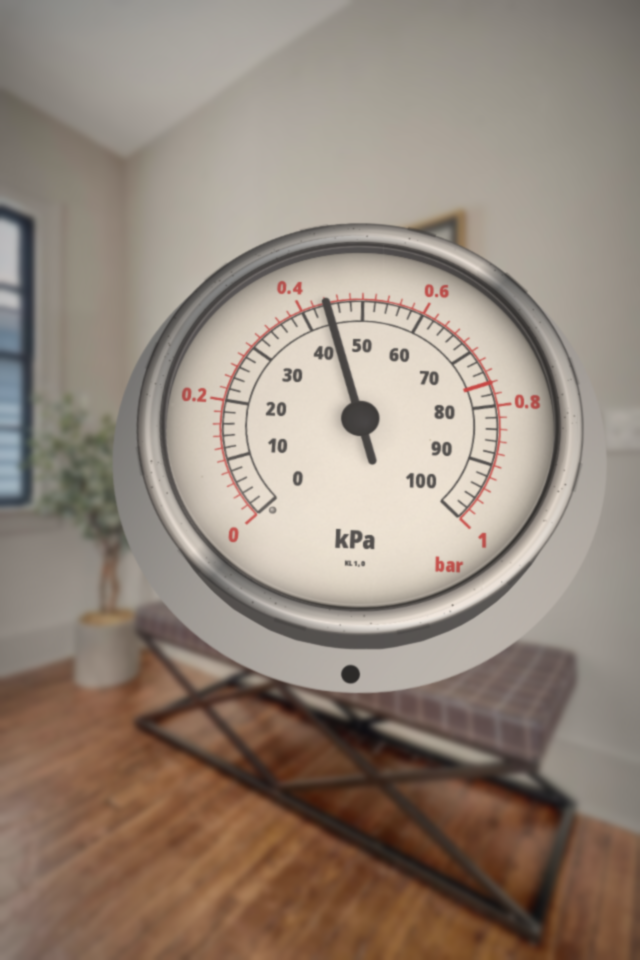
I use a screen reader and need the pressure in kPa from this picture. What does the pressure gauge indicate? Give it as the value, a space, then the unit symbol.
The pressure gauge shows 44 kPa
